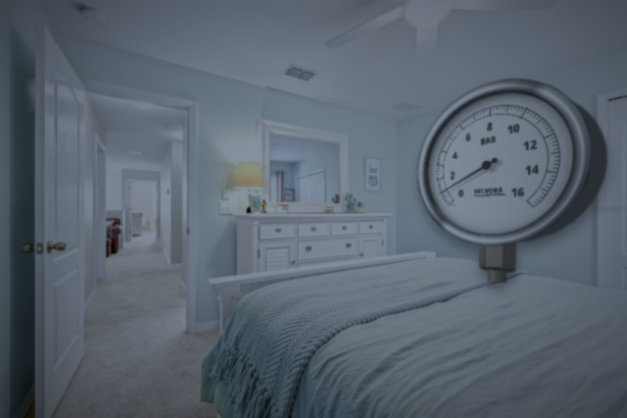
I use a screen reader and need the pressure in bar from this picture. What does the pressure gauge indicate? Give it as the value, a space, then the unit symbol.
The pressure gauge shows 1 bar
